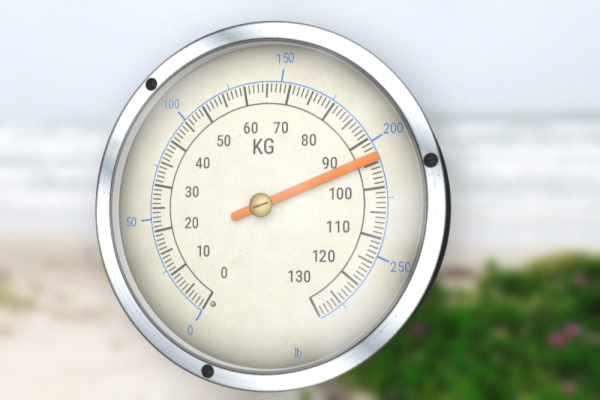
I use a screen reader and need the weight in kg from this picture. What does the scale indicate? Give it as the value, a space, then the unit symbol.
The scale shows 94 kg
